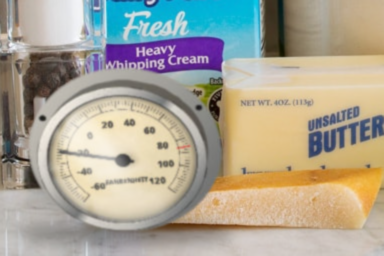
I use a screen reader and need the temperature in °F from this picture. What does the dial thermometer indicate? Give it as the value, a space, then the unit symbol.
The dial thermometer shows -20 °F
